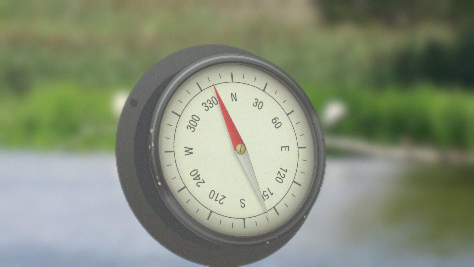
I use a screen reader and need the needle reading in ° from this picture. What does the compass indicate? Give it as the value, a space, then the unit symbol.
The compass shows 340 °
